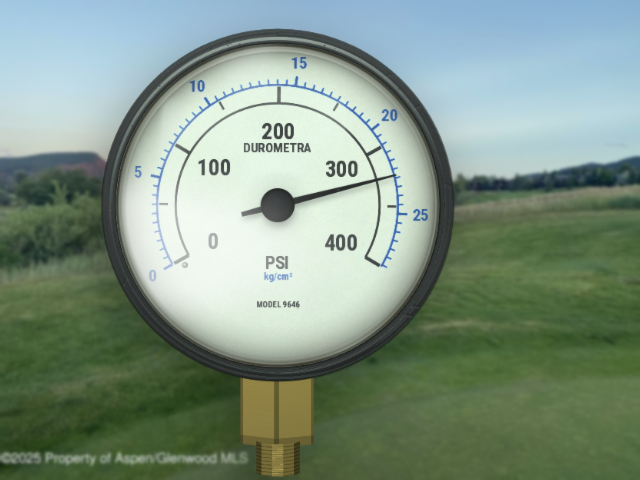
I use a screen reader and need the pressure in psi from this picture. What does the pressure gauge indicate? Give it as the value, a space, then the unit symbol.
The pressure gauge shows 325 psi
